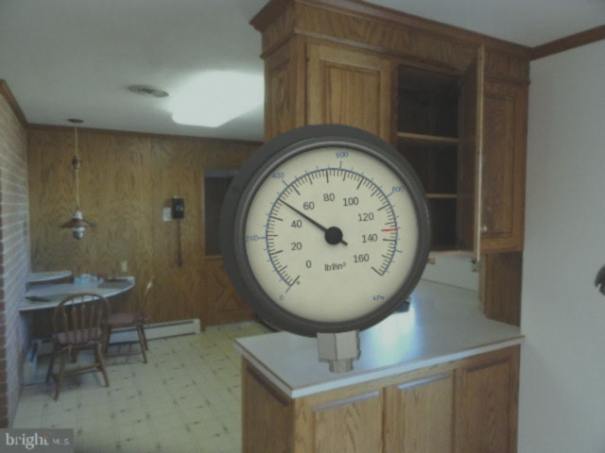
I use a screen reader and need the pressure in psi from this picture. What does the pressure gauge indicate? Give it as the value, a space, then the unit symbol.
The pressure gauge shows 50 psi
